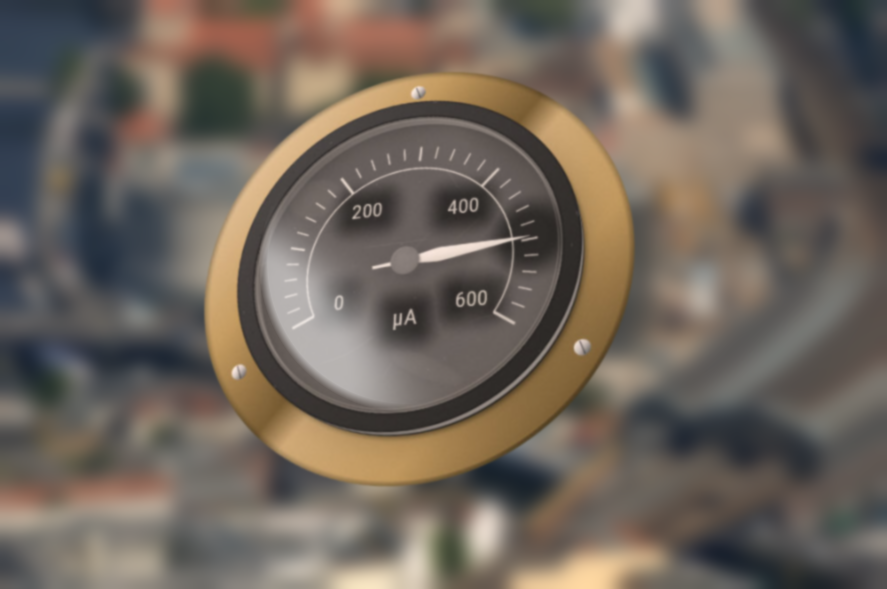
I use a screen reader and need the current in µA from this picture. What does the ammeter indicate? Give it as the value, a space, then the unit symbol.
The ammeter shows 500 µA
